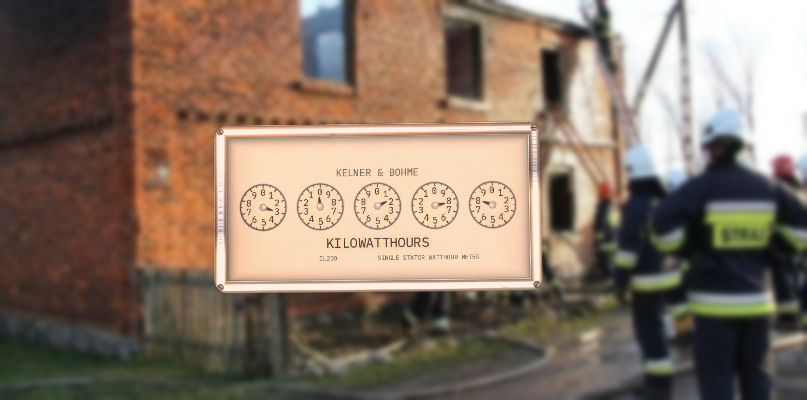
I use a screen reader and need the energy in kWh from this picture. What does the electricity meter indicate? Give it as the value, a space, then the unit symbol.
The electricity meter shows 30178 kWh
